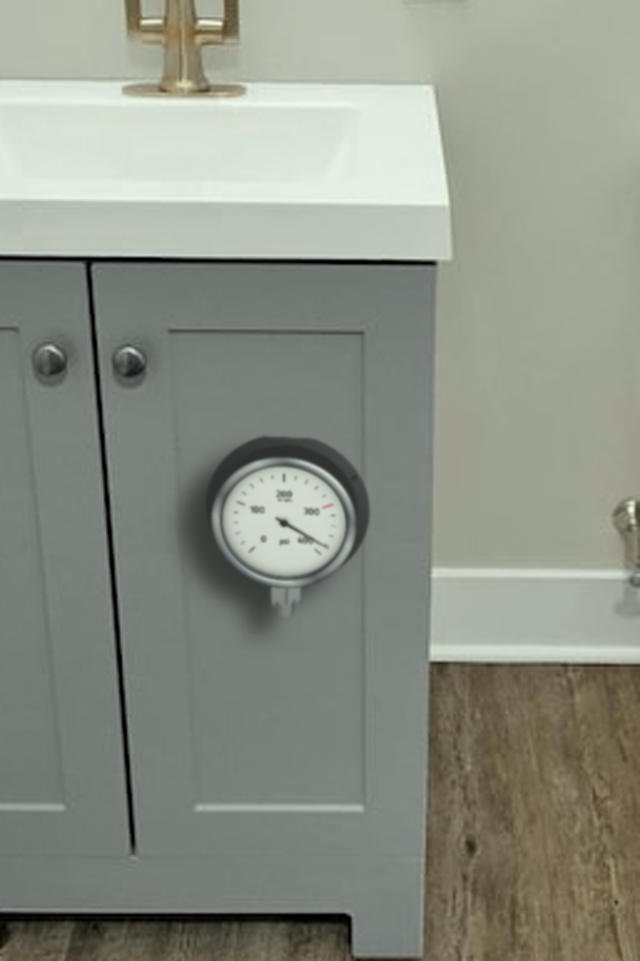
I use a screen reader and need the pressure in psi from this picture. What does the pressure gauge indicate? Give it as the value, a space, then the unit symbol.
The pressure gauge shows 380 psi
